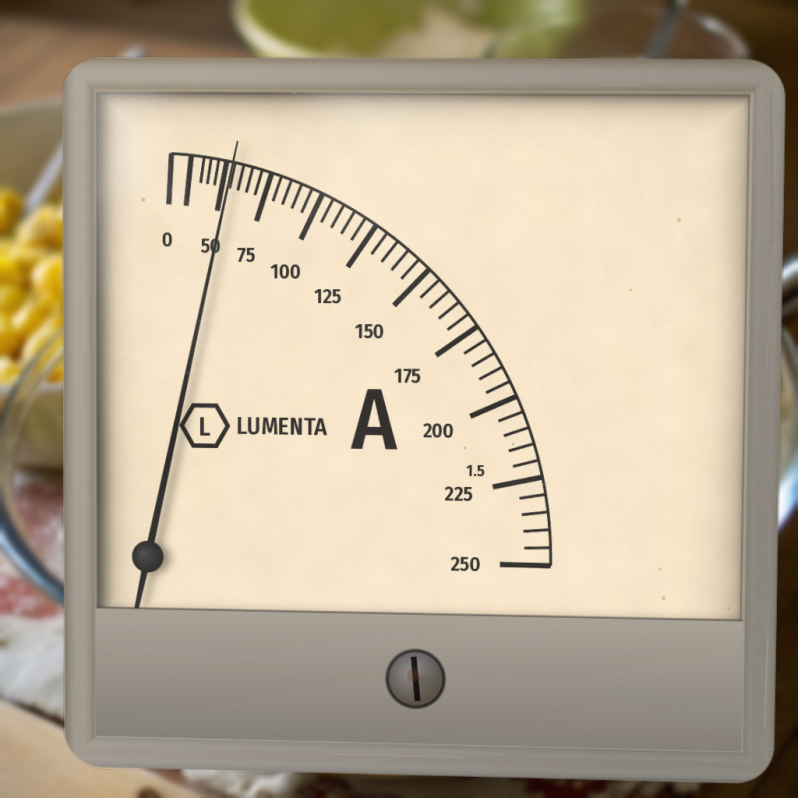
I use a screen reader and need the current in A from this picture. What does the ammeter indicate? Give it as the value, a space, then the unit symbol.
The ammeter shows 55 A
